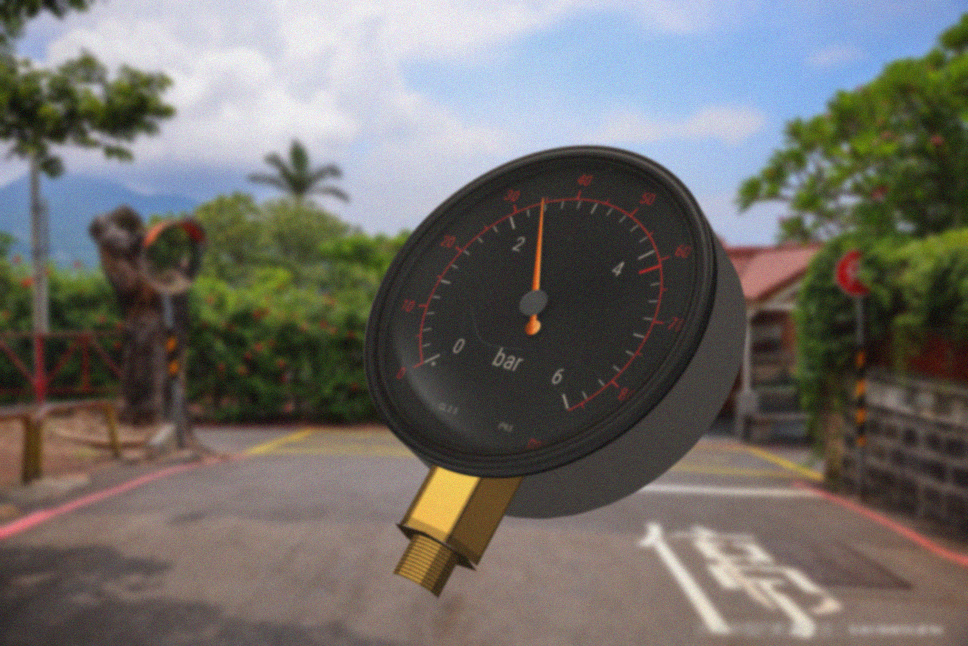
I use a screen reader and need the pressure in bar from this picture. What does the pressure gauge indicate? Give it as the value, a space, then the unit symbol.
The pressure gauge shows 2.4 bar
